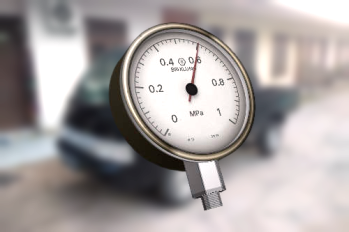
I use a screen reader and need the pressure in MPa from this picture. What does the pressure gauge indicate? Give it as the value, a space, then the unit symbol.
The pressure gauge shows 0.6 MPa
